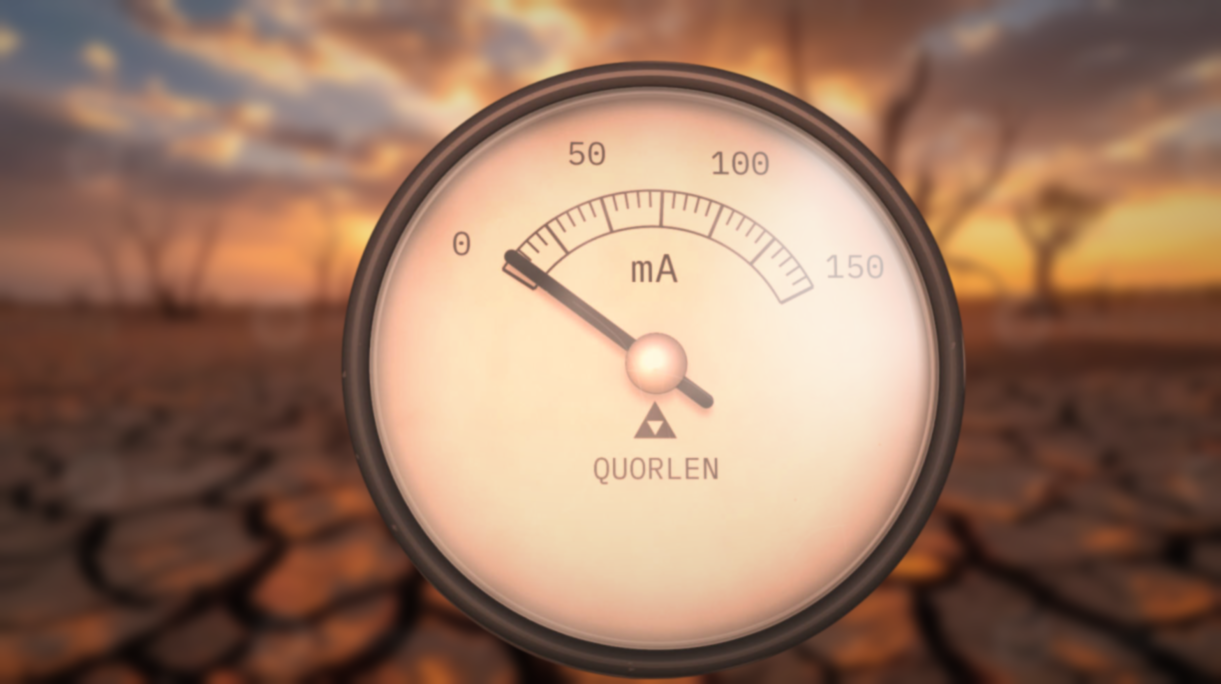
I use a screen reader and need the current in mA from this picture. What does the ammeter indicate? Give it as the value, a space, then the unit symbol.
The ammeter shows 5 mA
